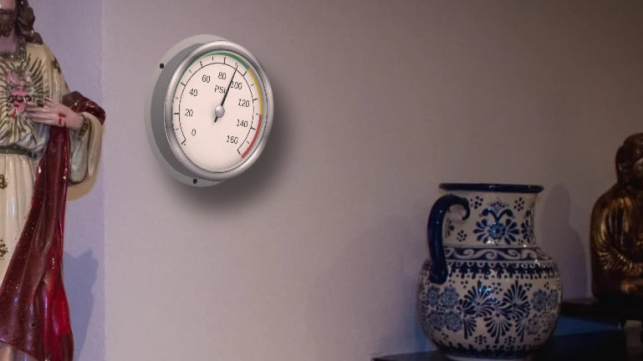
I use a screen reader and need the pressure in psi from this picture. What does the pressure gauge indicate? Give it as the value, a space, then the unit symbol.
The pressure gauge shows 90 psi
